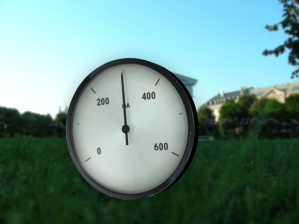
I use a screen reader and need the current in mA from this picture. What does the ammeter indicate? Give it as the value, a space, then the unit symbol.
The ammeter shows 300 mA
